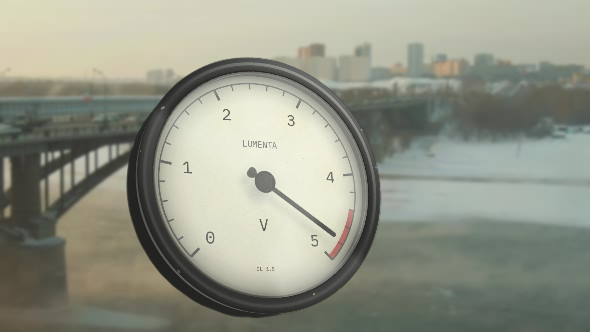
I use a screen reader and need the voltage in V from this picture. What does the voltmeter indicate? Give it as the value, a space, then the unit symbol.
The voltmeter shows 4.8 V
